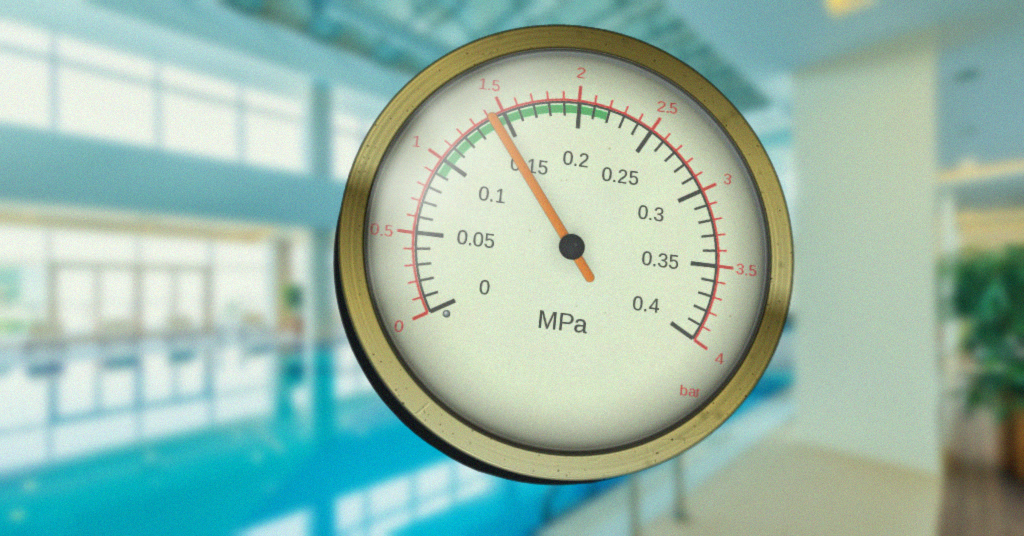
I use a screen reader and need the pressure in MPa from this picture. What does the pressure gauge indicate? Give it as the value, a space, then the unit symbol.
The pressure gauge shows 0.14 MPa
